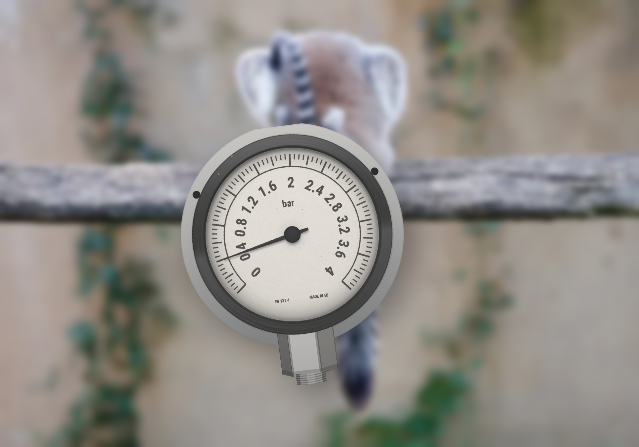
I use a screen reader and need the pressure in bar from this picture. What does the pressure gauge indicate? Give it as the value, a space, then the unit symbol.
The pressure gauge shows 0.4 bar
